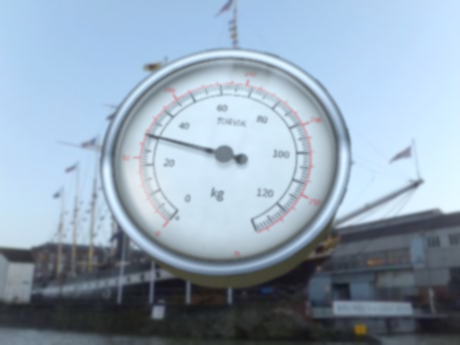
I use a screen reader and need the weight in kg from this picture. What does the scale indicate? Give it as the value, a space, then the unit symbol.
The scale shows 30 kg
